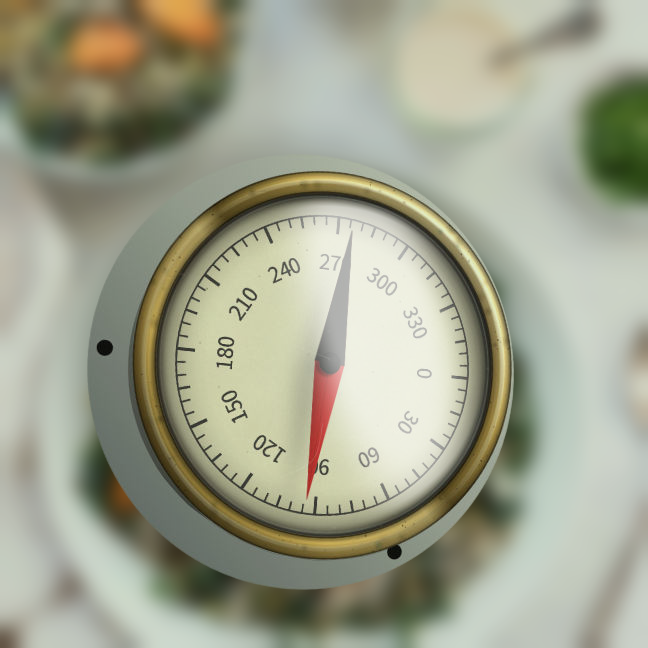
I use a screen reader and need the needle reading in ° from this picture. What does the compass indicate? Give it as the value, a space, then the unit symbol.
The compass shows 95 °
